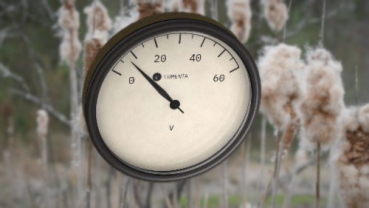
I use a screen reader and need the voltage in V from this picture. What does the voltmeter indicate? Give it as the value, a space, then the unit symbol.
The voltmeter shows 7.5 V
